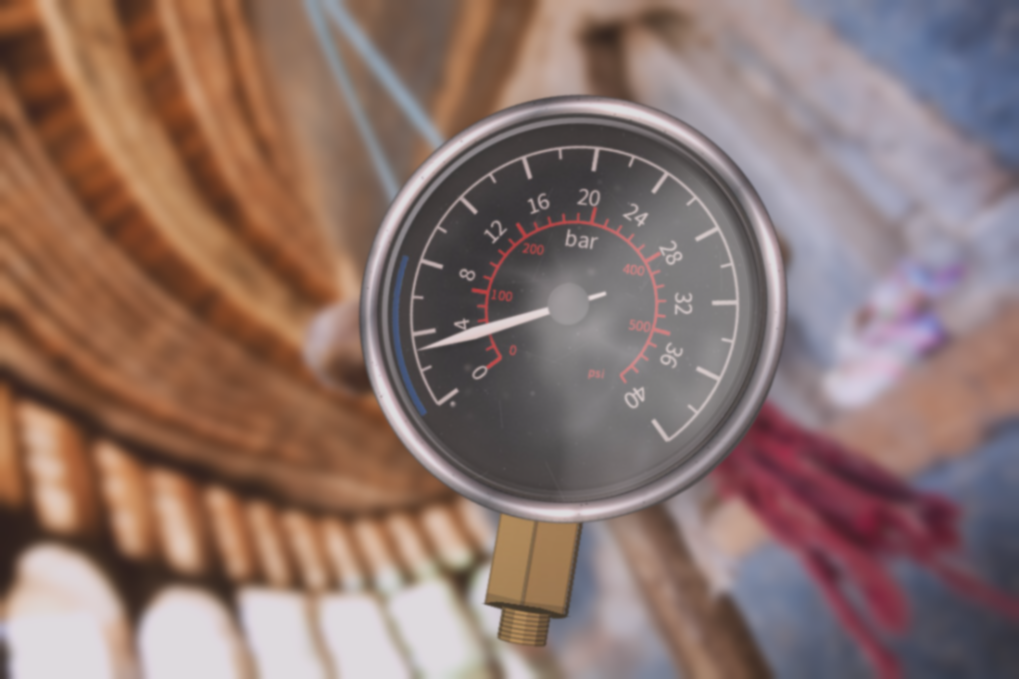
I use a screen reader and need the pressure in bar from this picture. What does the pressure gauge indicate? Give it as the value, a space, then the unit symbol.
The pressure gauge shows 3 bar
